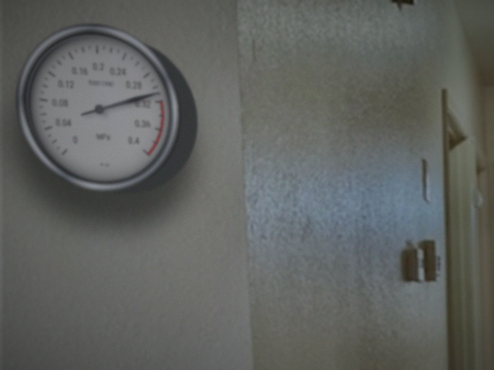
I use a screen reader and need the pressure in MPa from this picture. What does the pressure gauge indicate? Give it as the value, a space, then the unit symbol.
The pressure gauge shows 0.31 MPa
